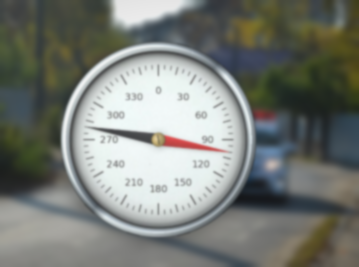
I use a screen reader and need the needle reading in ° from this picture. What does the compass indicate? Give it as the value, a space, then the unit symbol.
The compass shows 100 °
